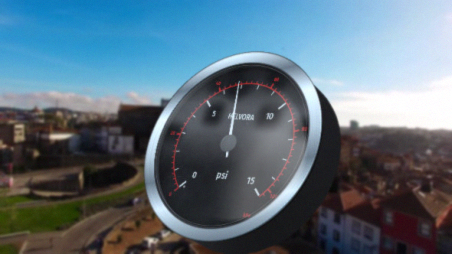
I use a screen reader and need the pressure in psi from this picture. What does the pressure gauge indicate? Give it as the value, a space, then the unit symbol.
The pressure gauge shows 7 psi
